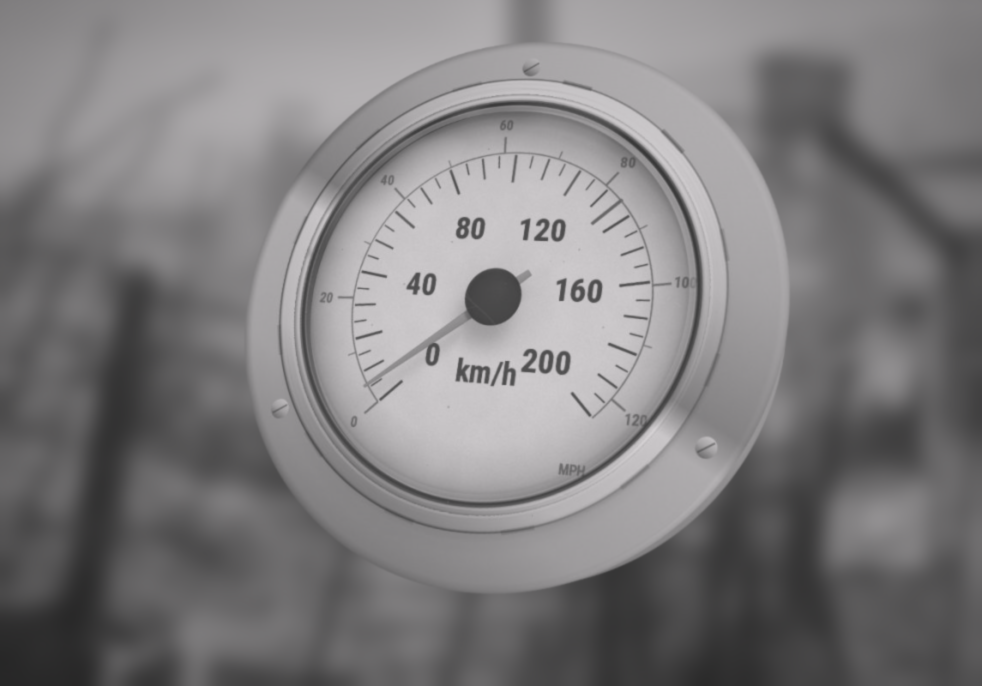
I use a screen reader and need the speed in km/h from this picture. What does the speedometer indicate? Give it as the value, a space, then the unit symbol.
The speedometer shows 5 km/h
